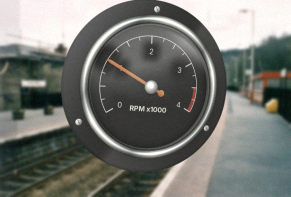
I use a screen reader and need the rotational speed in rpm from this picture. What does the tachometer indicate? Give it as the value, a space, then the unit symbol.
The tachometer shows 1000 rpm
